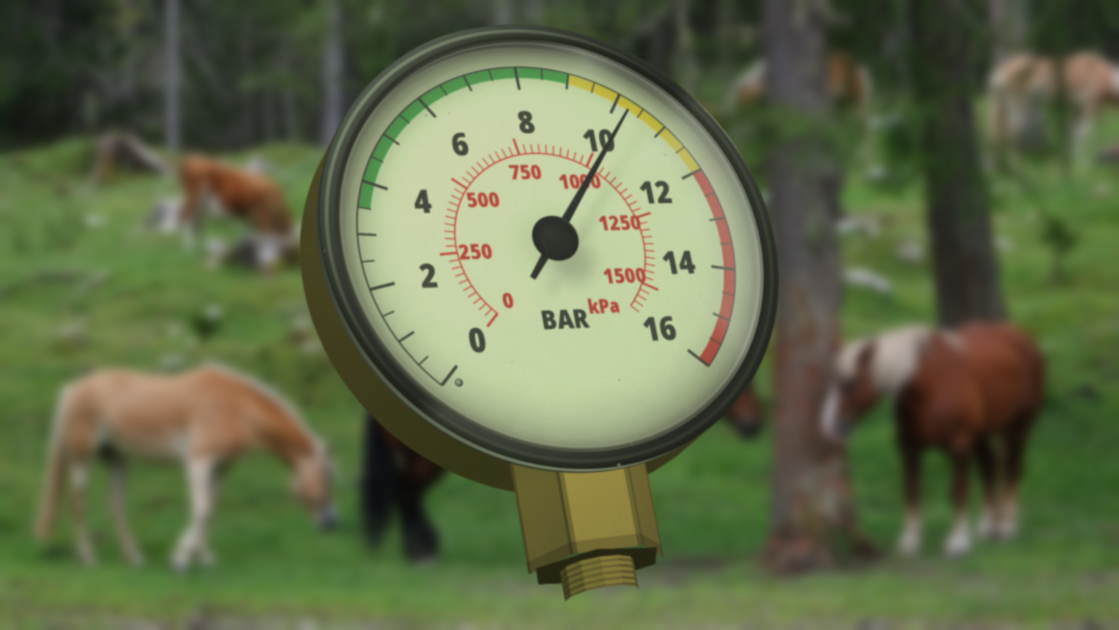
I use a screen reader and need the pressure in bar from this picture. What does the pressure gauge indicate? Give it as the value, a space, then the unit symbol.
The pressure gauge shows 10.25 bar
